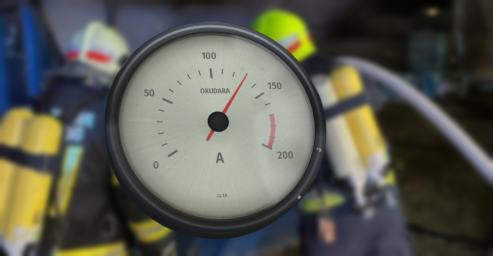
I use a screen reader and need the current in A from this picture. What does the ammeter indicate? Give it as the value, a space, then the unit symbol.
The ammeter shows 130 A
